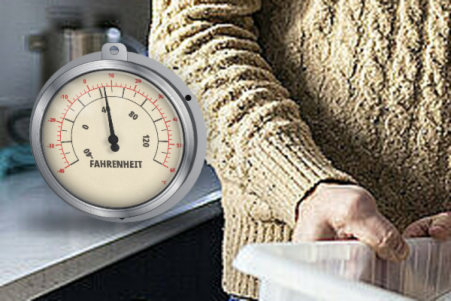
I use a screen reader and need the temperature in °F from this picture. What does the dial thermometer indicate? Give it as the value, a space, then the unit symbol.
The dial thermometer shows 45 °F
